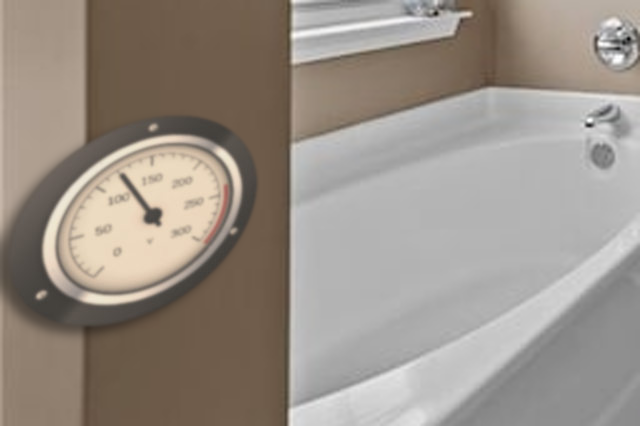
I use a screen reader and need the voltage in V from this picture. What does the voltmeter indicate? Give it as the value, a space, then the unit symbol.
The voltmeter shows 120 V
